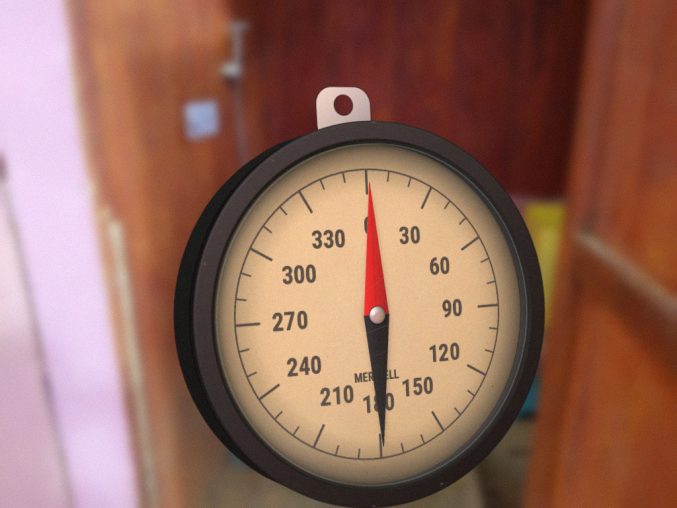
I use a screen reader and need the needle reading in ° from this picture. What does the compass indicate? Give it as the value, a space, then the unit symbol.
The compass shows 0 °
